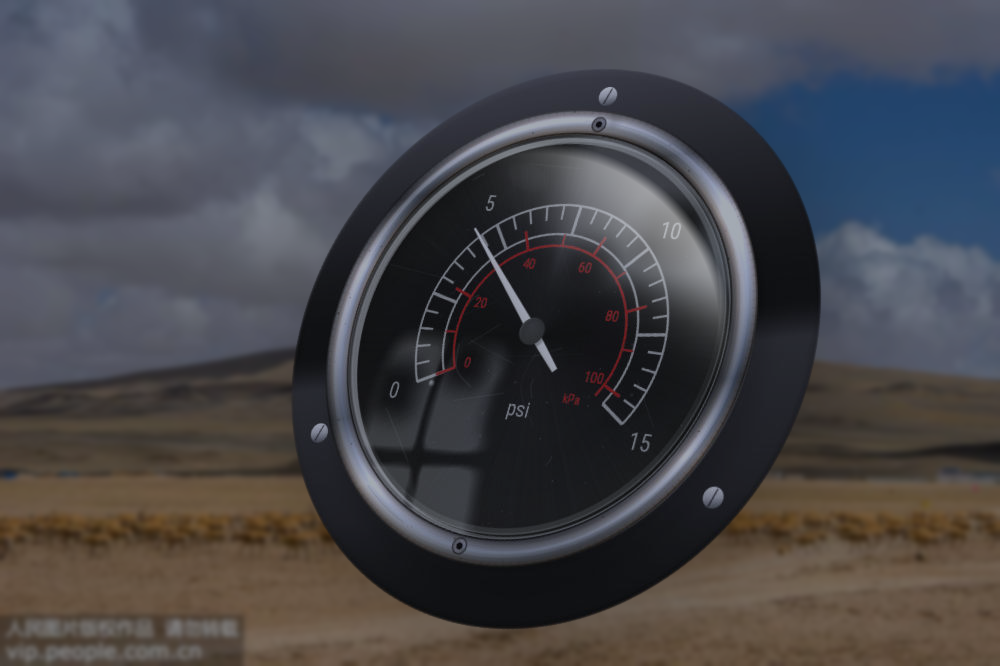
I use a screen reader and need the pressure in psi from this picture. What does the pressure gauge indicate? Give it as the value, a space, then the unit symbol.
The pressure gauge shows 4.5 psi
